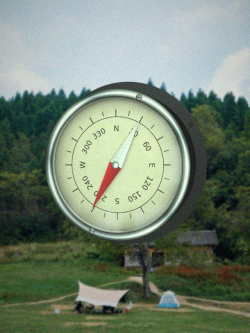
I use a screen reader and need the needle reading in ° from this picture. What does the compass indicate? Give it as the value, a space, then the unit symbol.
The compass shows 210 °
